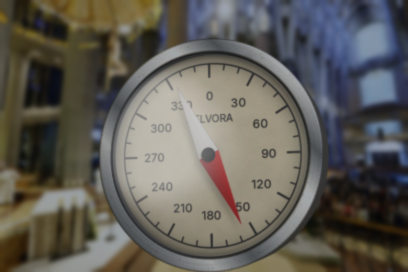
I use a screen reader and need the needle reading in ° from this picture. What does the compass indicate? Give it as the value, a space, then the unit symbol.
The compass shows 155 °
